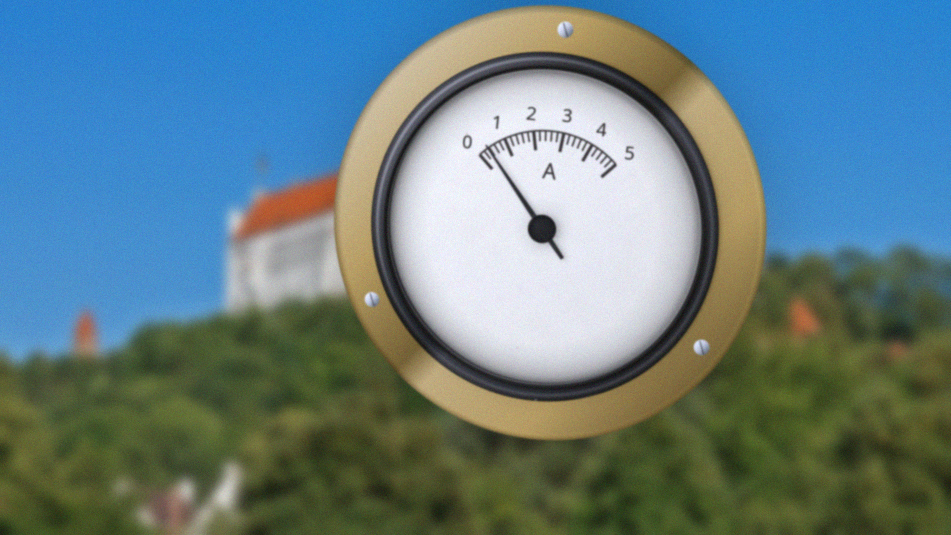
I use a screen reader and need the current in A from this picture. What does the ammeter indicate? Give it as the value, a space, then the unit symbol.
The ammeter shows 0.4 A
